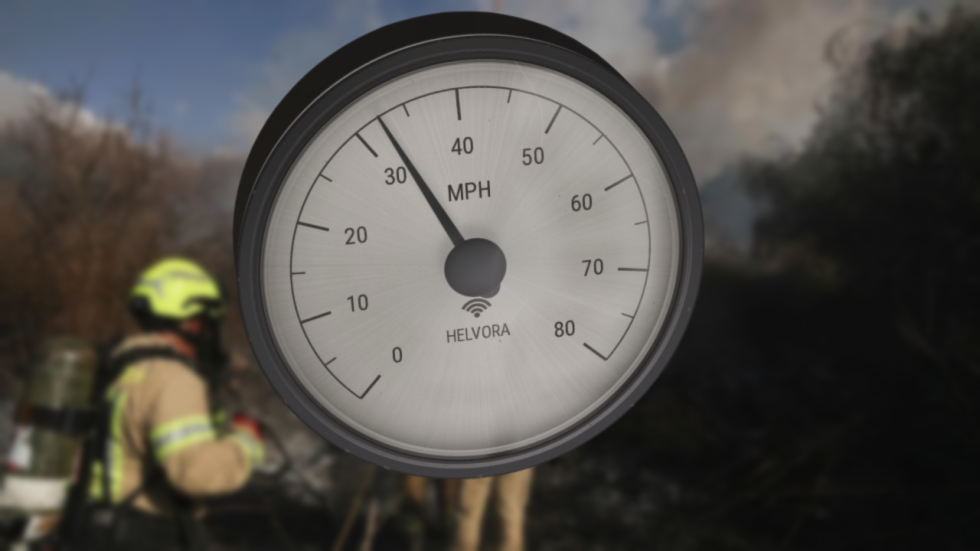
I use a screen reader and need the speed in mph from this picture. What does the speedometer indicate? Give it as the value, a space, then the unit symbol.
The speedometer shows 32.5 mph
